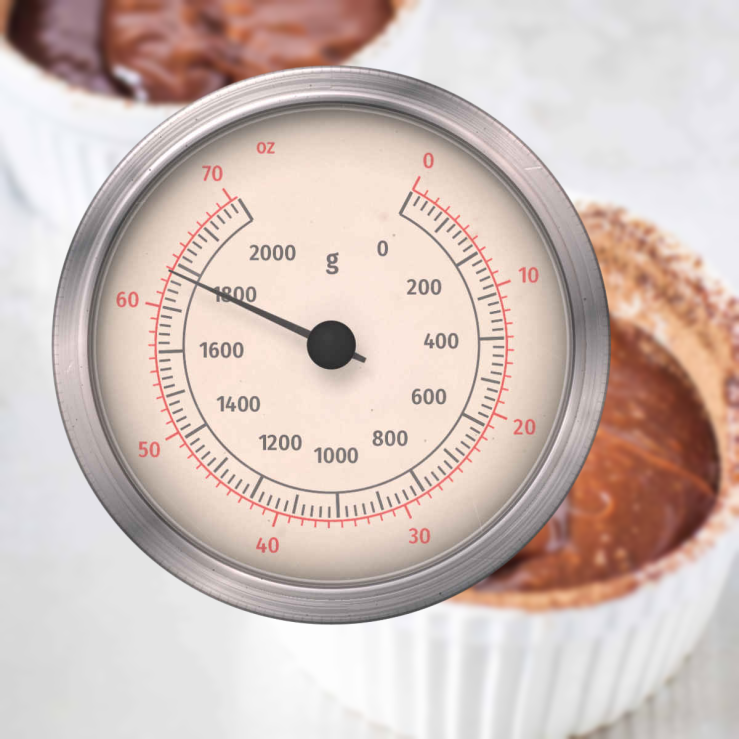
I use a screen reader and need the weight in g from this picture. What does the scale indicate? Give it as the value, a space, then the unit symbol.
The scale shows 1780 g
